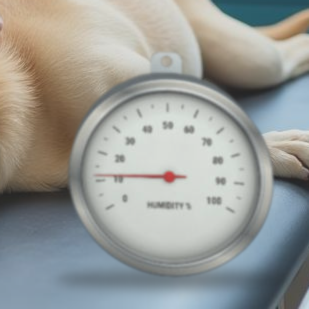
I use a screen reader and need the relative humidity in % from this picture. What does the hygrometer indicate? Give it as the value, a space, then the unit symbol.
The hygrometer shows 12.5 %
